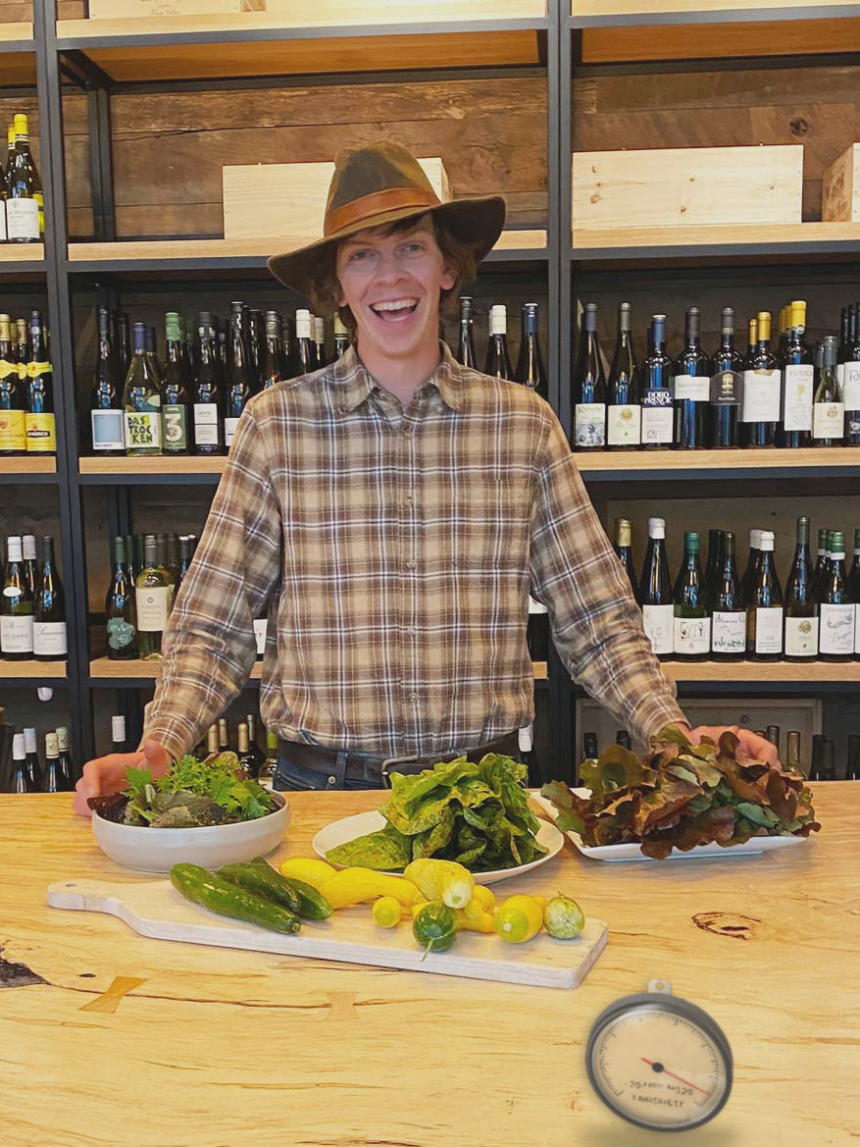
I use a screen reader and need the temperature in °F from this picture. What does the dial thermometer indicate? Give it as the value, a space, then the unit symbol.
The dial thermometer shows 110 °F
